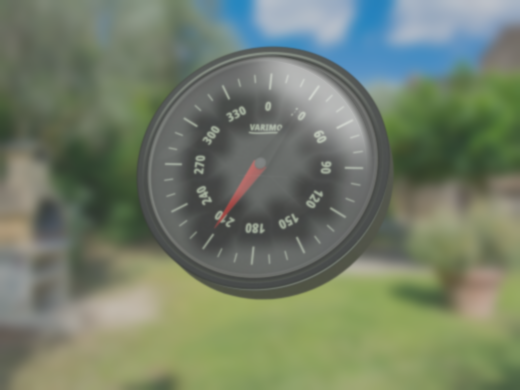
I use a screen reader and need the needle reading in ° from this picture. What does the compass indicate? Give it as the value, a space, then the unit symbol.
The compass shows 210 °
